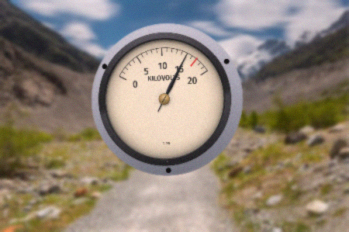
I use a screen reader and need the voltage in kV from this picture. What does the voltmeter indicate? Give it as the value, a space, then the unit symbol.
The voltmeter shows 15 kV
